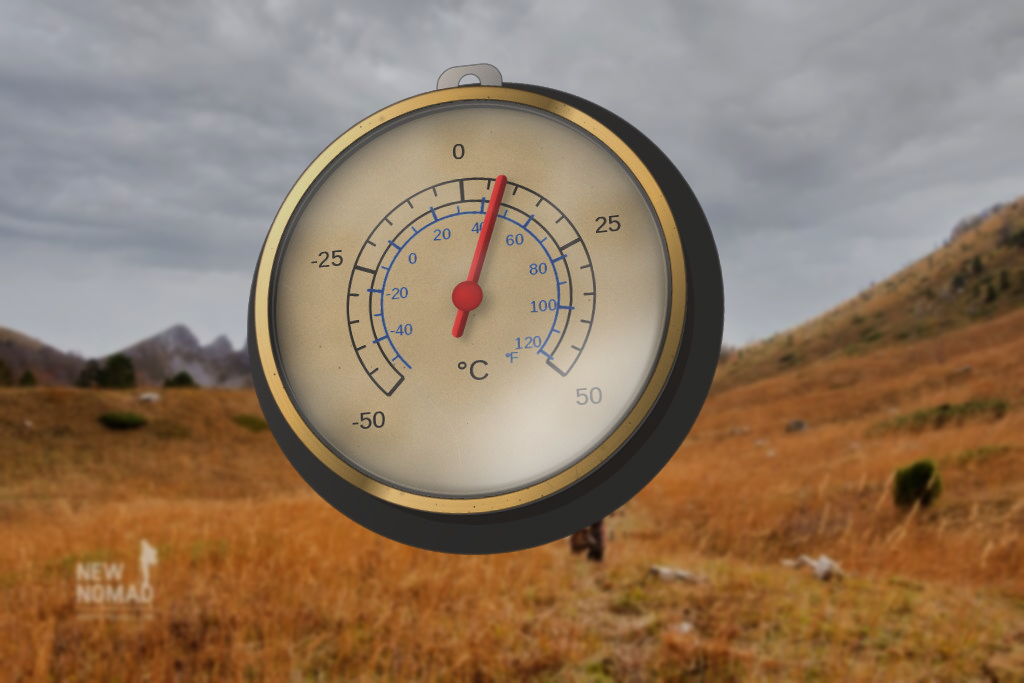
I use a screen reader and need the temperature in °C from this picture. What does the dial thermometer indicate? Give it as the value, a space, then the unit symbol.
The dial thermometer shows 7.5 °C
